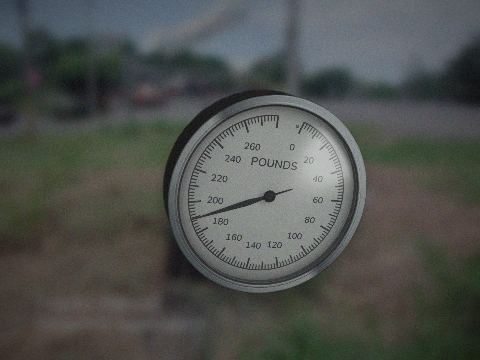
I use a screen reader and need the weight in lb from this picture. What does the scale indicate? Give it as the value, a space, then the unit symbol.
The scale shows 190 lb
